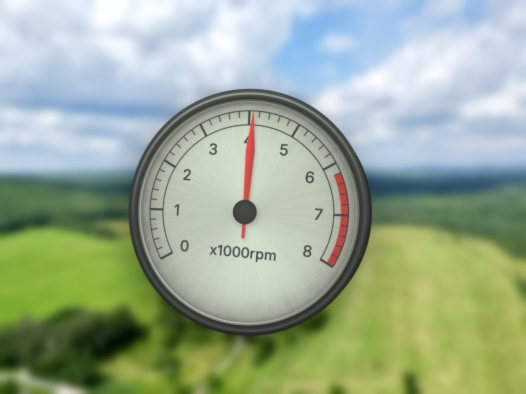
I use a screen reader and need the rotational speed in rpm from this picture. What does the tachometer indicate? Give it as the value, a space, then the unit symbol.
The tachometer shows 4100 rpm
